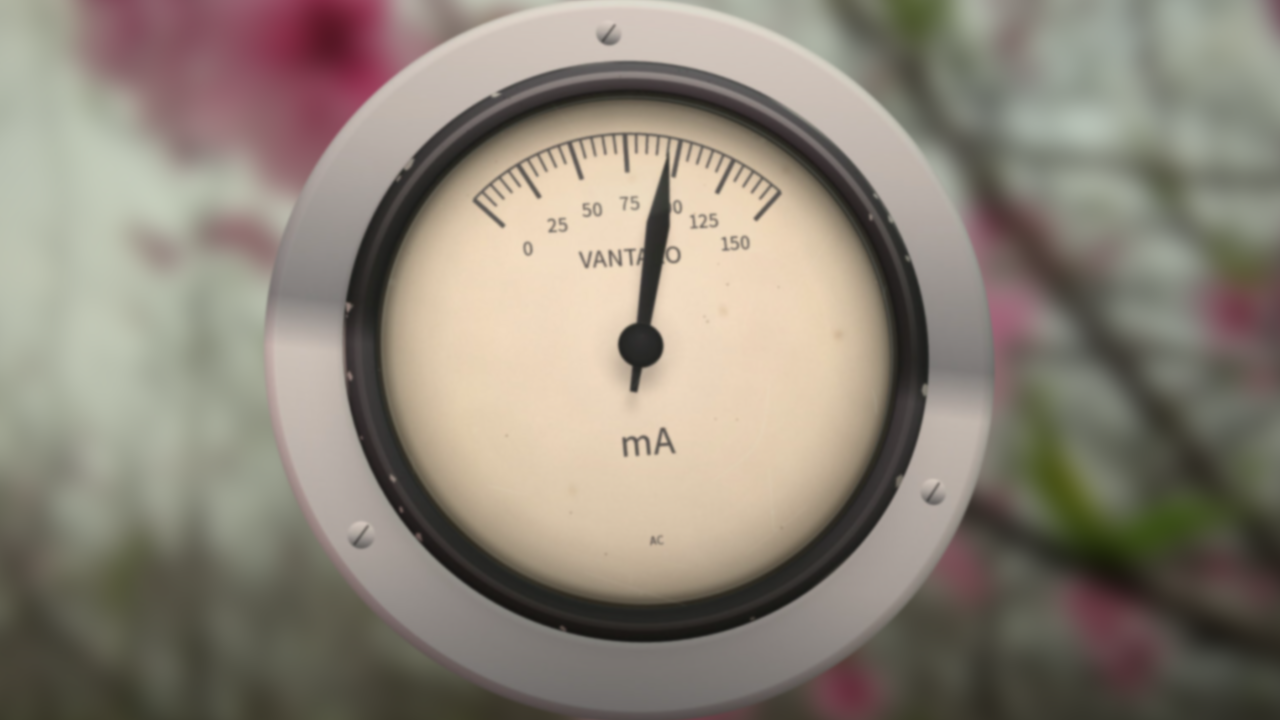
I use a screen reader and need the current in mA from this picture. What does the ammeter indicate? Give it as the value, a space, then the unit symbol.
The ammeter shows 95 mA
